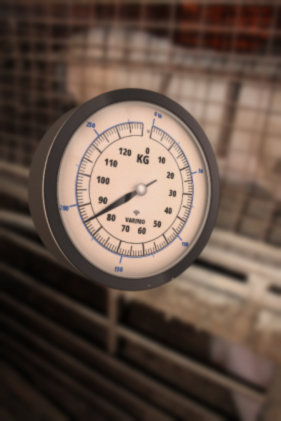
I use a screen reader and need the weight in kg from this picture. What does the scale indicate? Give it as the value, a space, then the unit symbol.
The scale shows 85 kg
